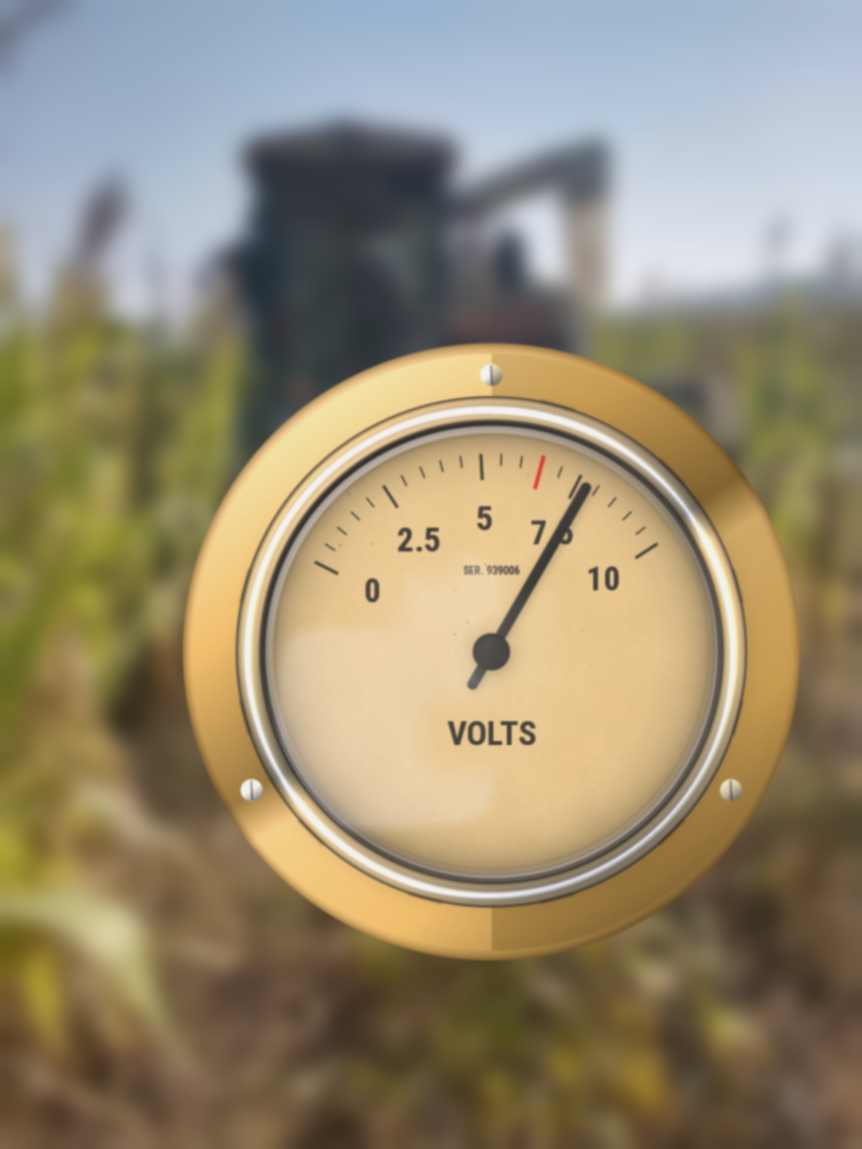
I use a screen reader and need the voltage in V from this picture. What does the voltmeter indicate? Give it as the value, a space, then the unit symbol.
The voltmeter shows 7.75 V
